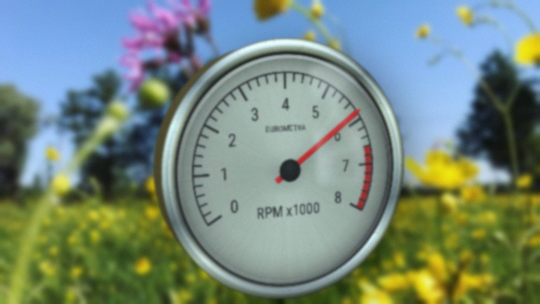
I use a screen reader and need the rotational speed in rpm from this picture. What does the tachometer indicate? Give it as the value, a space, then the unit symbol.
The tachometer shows 5800 rpm
